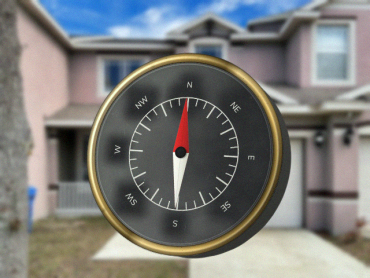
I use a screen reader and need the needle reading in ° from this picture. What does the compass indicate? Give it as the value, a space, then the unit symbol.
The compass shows 0 °
